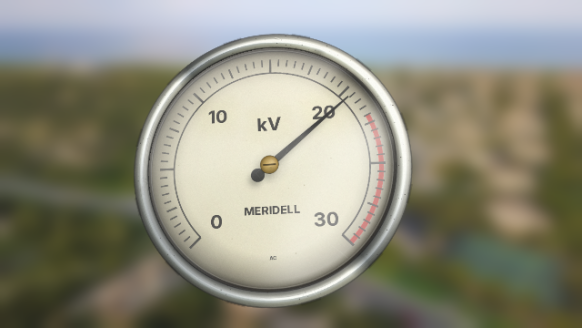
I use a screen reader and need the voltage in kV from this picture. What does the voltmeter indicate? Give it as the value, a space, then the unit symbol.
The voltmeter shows 20.5 kV
